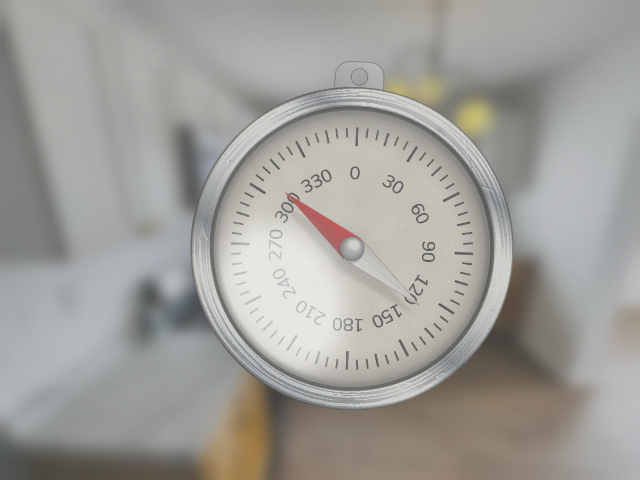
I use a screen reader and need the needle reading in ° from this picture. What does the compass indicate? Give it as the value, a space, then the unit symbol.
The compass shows 307.5 °
